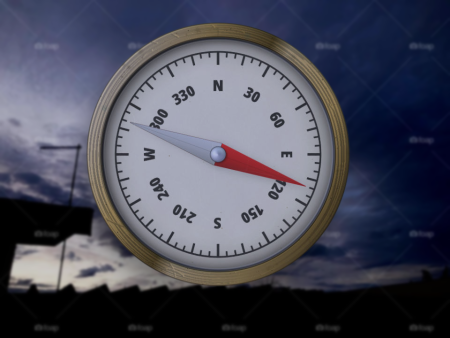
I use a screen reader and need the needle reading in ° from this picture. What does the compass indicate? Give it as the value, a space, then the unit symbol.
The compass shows 110 °
